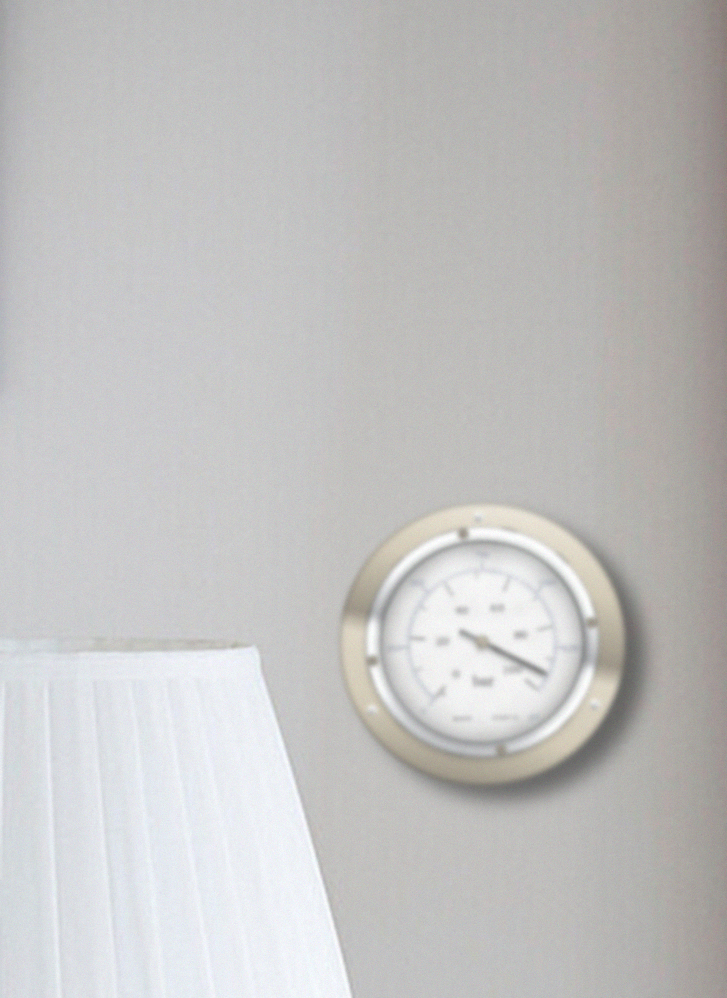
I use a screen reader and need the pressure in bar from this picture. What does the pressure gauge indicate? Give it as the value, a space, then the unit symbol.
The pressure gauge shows 95 bar
